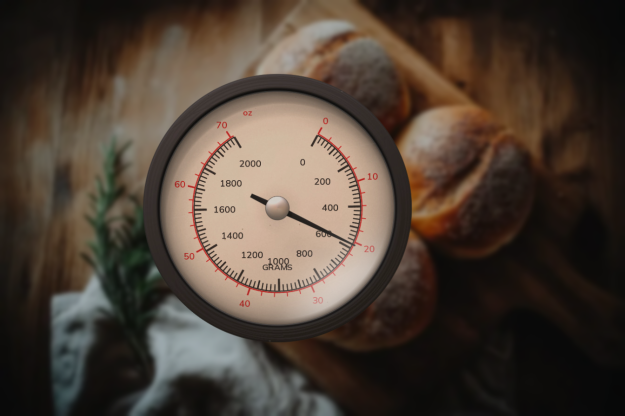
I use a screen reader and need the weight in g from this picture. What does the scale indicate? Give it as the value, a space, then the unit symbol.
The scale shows 580 g
